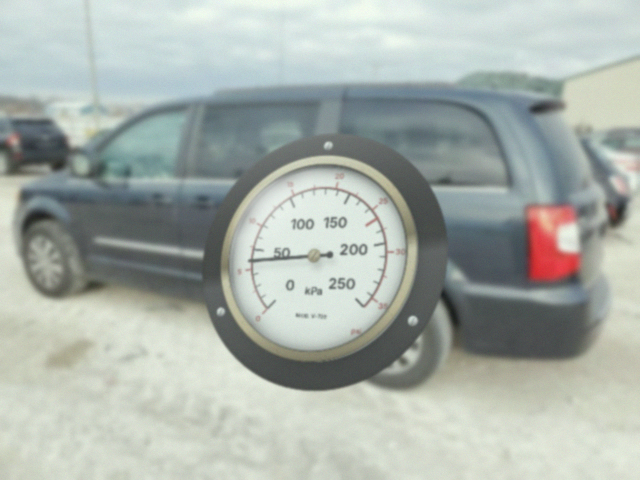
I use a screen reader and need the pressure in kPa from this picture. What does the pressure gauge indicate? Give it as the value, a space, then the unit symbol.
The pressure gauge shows 40 kPa
